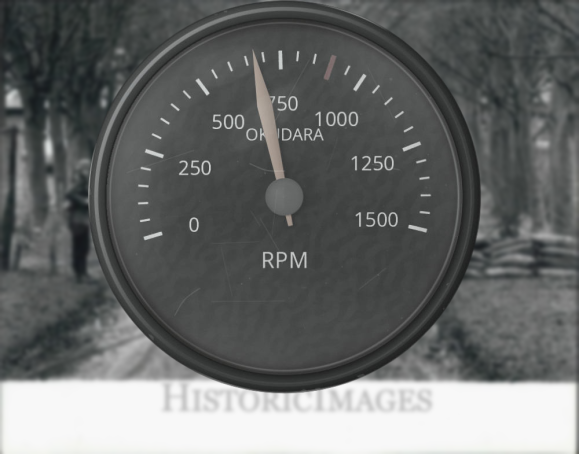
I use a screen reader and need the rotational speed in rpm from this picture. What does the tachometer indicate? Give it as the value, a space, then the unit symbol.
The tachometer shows 675 rpm
